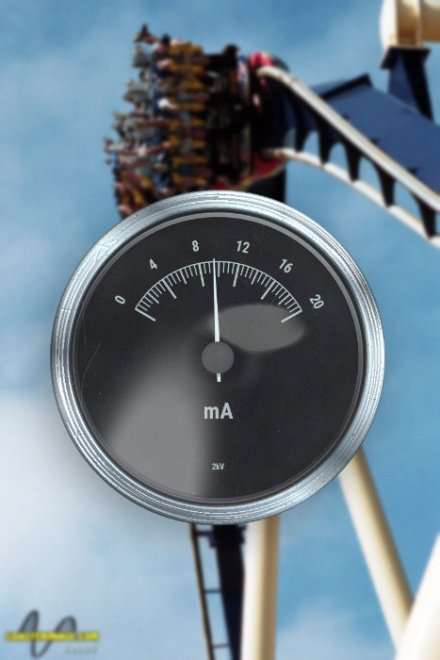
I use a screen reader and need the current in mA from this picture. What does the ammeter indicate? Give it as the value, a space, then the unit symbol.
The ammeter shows 9.5 mA
